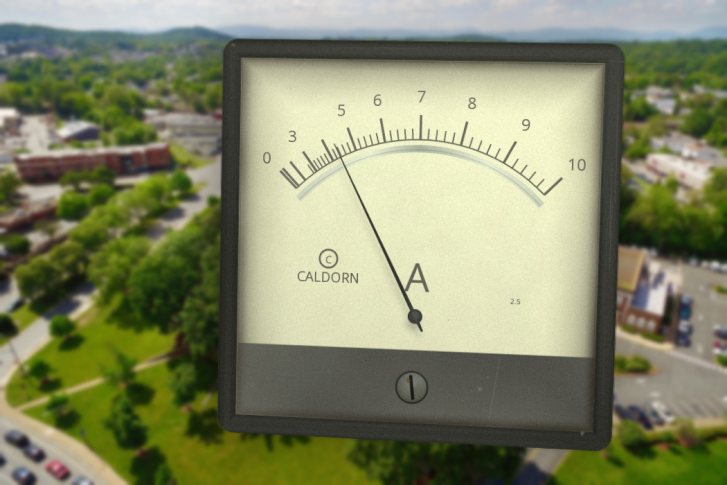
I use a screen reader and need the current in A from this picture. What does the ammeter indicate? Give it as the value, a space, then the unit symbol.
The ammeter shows 4.4 A
